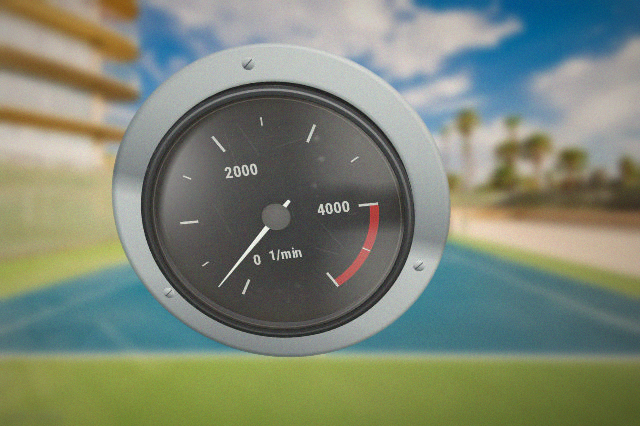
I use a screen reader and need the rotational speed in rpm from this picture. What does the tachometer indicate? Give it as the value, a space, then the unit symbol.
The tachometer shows 250 rpm
